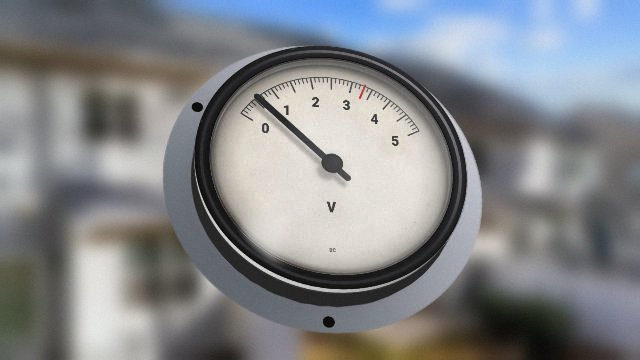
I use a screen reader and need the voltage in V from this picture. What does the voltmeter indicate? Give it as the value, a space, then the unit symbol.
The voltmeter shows 0.5 V
